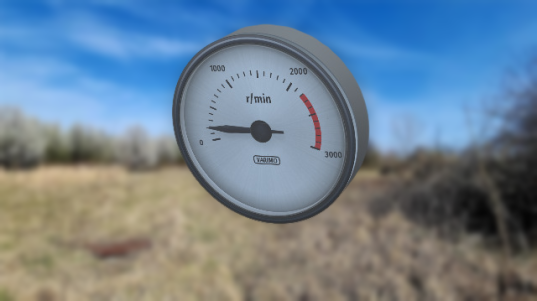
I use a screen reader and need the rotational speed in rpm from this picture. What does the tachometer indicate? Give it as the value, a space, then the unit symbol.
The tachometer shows 200 rpm
